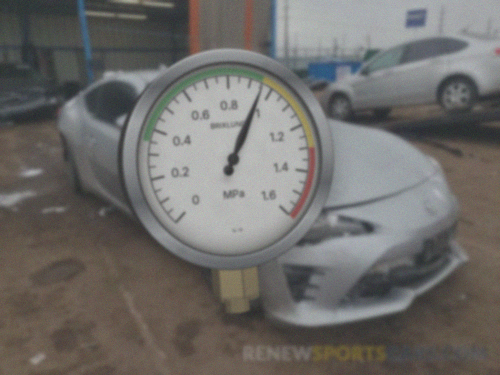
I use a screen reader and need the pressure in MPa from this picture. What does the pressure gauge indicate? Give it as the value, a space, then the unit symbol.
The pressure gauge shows 0.95 MPa
